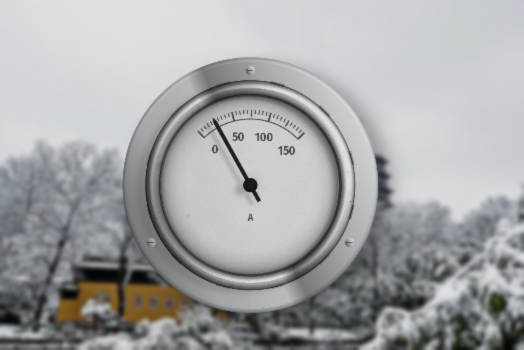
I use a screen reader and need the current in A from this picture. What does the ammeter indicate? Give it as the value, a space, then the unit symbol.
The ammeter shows 25 A
